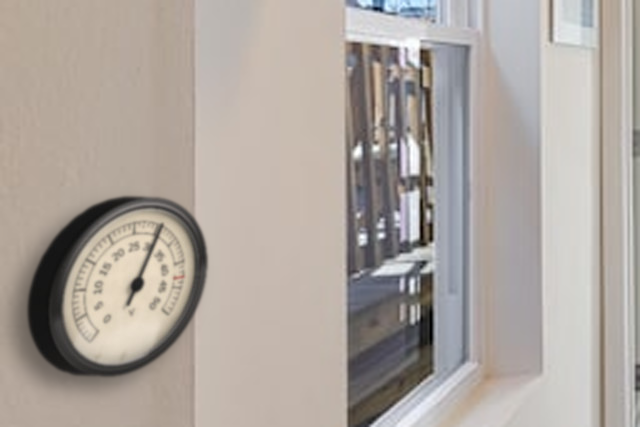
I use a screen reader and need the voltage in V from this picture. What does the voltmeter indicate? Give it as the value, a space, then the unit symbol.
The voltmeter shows 30 V
